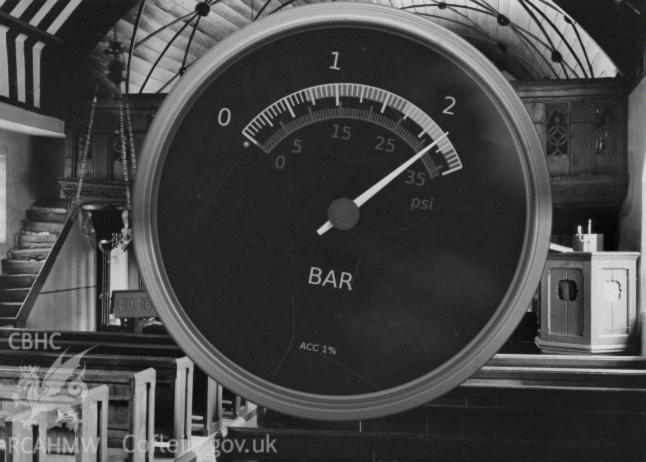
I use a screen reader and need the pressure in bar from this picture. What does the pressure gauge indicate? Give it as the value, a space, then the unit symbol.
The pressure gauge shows 2.15 bar
